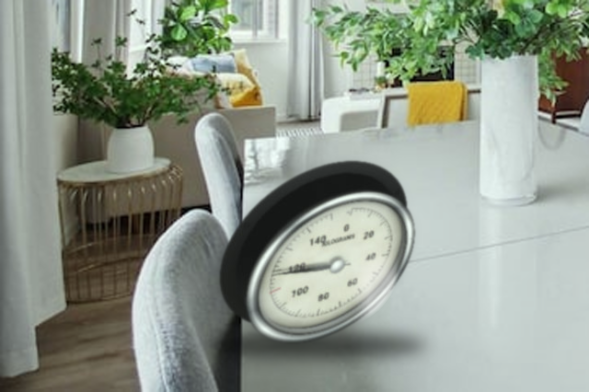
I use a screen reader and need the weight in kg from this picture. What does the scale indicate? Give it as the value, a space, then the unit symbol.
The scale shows 120 kg
